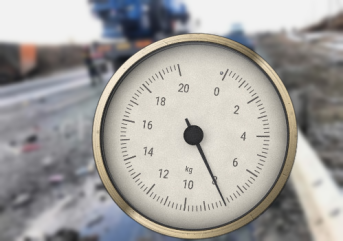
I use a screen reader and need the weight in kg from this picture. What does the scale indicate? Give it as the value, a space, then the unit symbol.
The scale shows 8 kg
